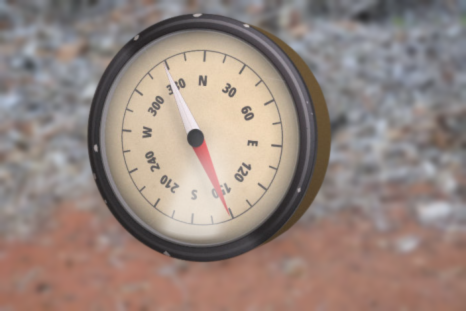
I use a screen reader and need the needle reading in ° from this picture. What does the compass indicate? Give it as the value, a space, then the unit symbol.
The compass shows 150 °
